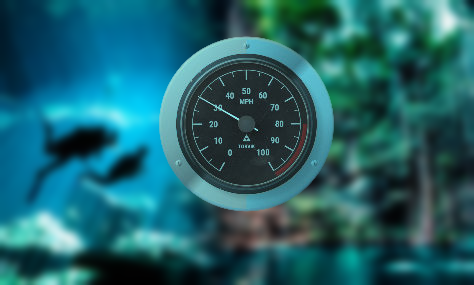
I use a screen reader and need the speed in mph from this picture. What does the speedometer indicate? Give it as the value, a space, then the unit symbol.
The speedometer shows 30 mph
